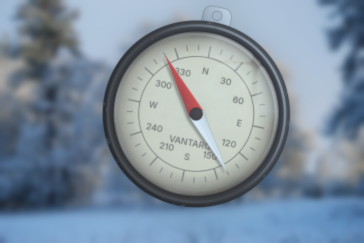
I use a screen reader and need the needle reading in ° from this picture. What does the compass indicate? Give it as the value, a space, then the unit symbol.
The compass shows 320 °
